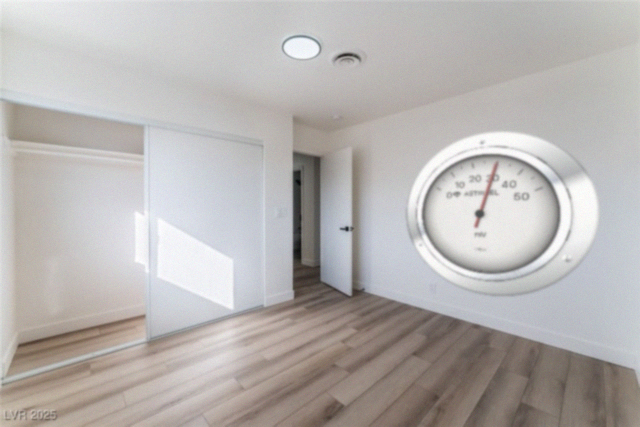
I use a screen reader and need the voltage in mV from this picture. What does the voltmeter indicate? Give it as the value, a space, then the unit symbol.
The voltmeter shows 30 mV
